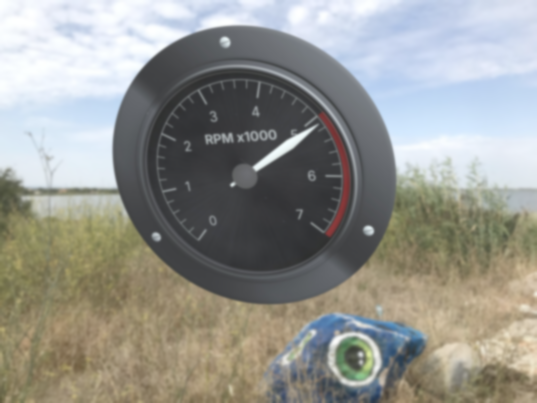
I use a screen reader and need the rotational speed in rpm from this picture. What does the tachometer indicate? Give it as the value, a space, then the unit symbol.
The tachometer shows 5100 rpm
